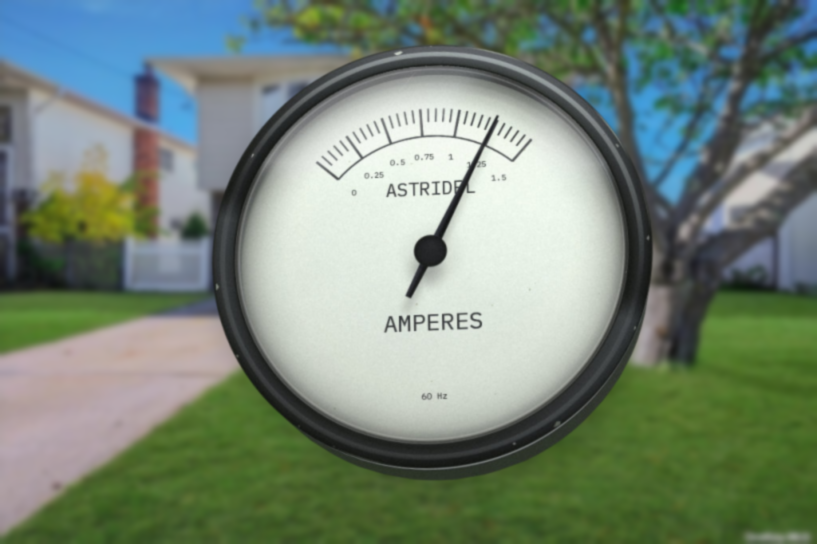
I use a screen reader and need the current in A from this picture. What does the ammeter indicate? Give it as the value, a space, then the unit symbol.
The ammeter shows 1.25 A
